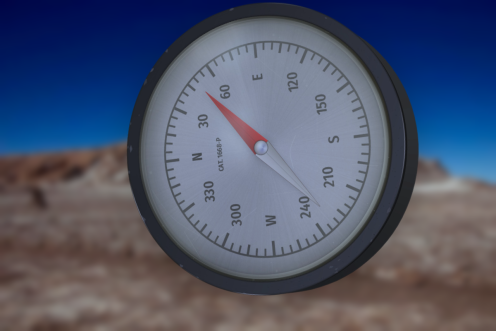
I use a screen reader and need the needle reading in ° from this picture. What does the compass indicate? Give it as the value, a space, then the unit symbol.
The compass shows 50 °
